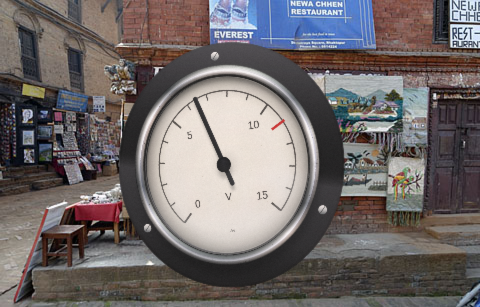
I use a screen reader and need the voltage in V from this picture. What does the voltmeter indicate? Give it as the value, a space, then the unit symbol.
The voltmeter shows 6.5 V
